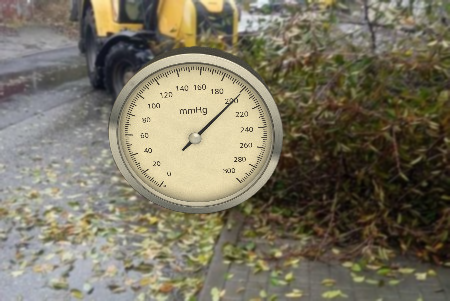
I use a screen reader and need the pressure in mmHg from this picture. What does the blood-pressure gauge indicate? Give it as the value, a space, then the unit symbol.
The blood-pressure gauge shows 200 mmHg
